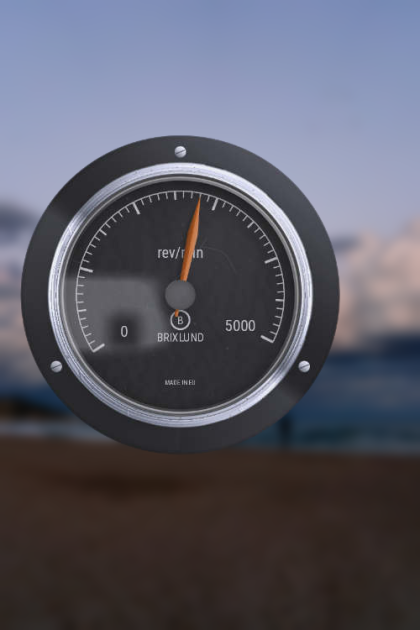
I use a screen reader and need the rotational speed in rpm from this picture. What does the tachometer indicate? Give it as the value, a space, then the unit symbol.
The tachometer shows 2800 rpm
